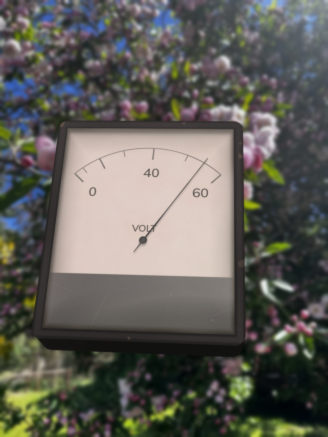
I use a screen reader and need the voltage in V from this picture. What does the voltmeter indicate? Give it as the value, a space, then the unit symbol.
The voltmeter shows 55 V
